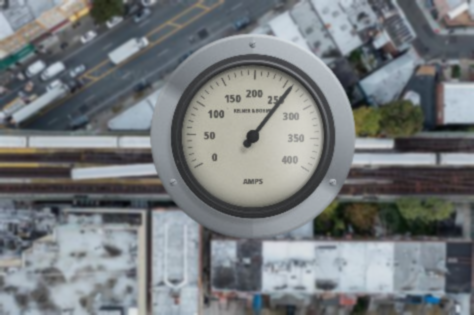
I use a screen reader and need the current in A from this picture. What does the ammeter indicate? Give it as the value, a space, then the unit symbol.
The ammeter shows 260 A
